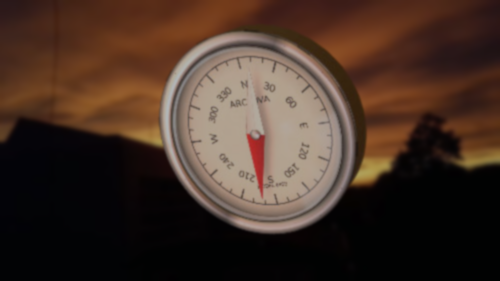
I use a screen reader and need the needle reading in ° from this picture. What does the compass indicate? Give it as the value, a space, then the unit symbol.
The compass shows 190 °
